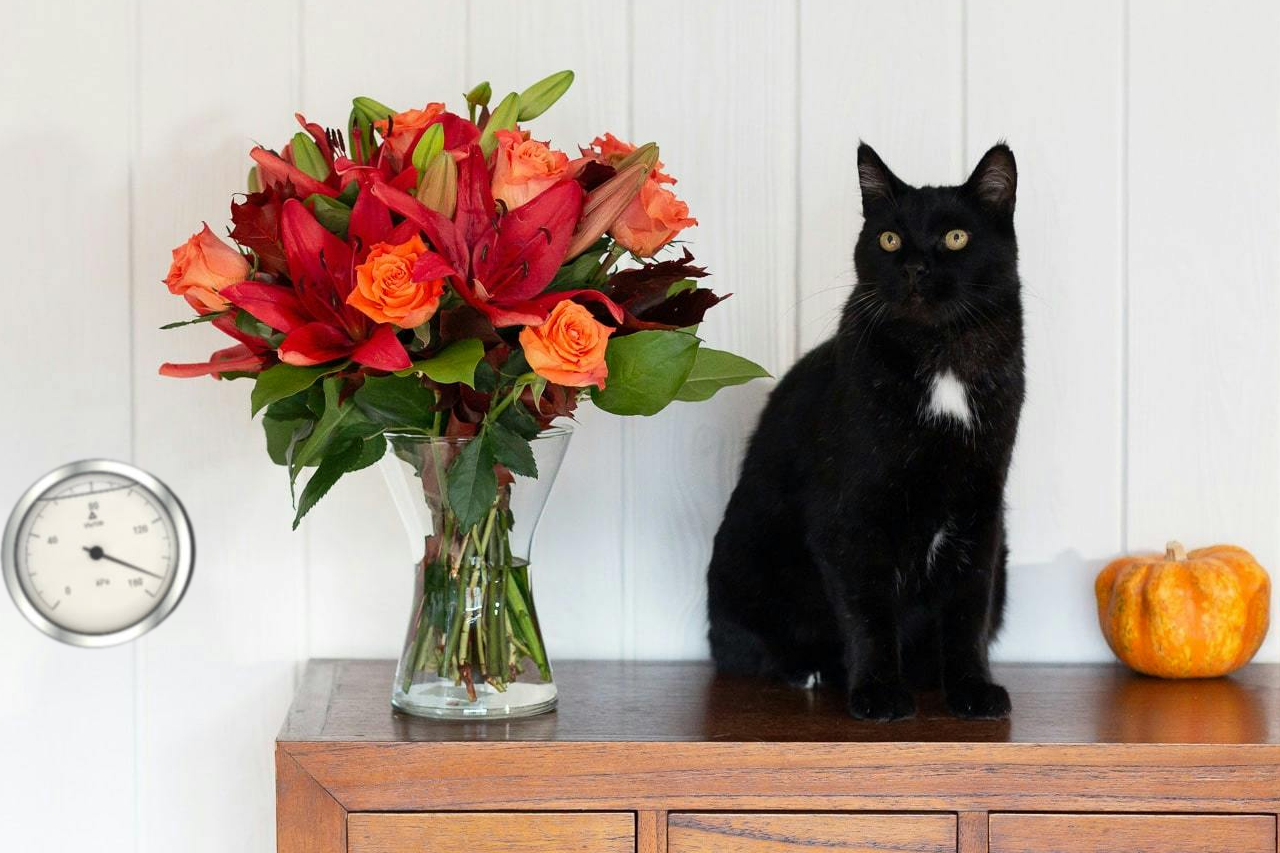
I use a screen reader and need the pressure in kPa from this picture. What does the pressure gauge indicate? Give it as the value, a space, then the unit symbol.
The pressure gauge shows 150 kPa
